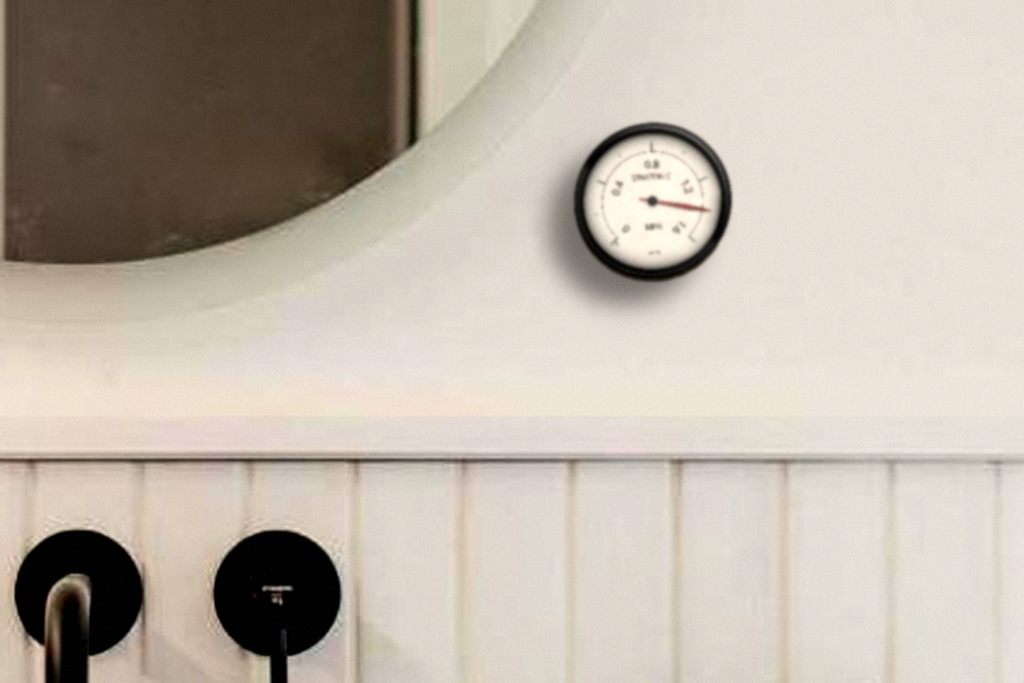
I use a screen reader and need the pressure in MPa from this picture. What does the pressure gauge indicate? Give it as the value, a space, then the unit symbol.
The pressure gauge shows 1.4 MPa
